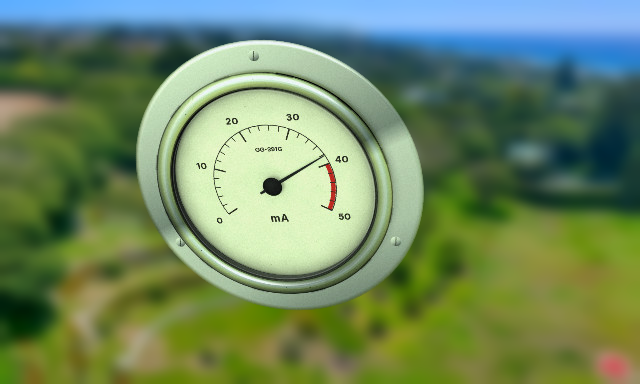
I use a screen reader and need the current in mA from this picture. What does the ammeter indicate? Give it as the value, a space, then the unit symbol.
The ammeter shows 38 mA
